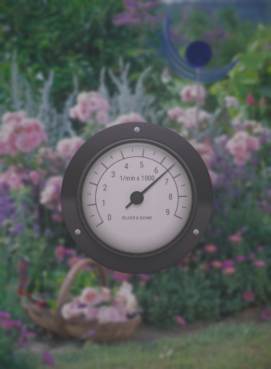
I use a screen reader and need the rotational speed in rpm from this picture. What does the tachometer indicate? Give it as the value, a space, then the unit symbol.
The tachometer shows 6500 rpm
